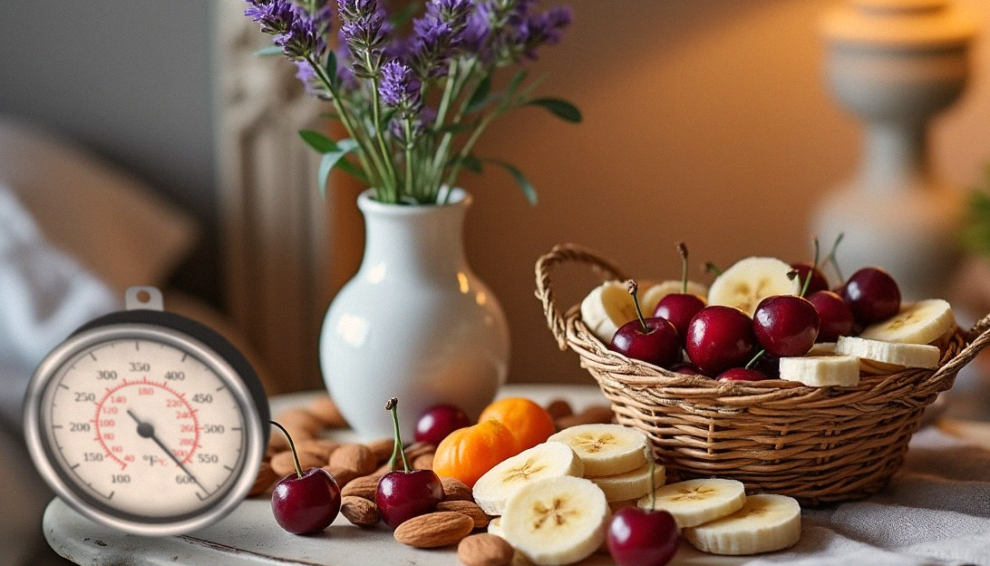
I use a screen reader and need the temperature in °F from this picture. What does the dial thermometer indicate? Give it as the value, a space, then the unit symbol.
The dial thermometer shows 587.5 °F
